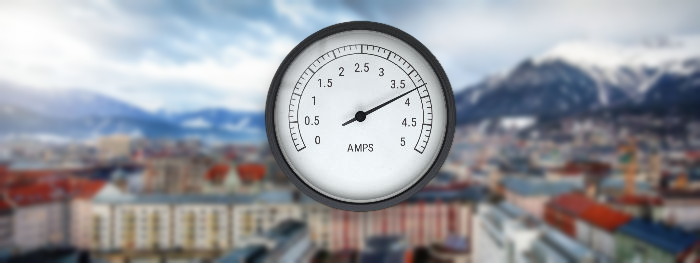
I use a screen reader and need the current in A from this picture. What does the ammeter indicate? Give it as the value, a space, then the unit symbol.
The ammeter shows 3.8 A
